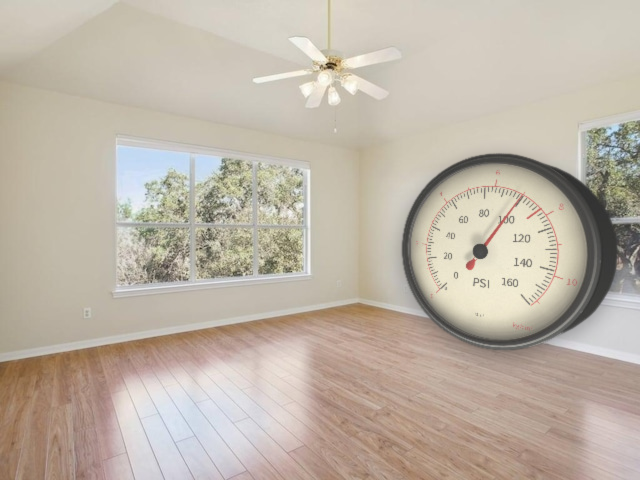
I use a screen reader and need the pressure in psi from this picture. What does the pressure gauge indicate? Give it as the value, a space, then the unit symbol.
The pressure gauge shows 100 psi
